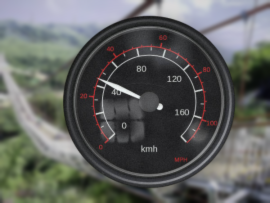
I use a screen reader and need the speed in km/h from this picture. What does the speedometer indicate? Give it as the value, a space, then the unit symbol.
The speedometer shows 45 km/h
